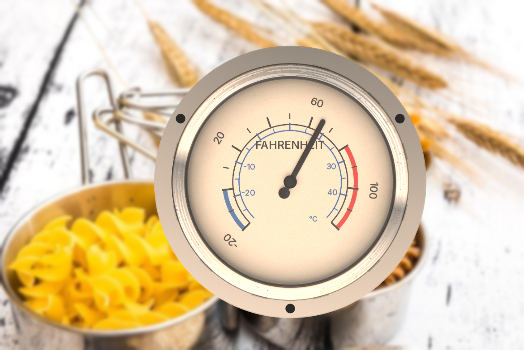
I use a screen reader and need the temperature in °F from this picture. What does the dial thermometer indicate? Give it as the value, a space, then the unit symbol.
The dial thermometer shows 65 °F
